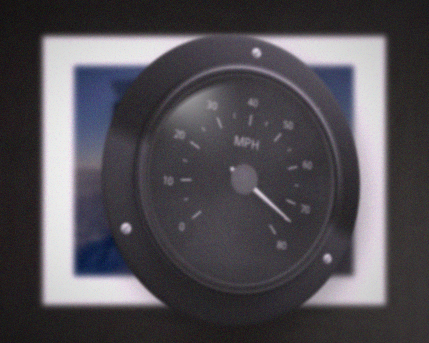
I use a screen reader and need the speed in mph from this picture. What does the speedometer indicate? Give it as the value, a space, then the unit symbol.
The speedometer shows 75 mph
